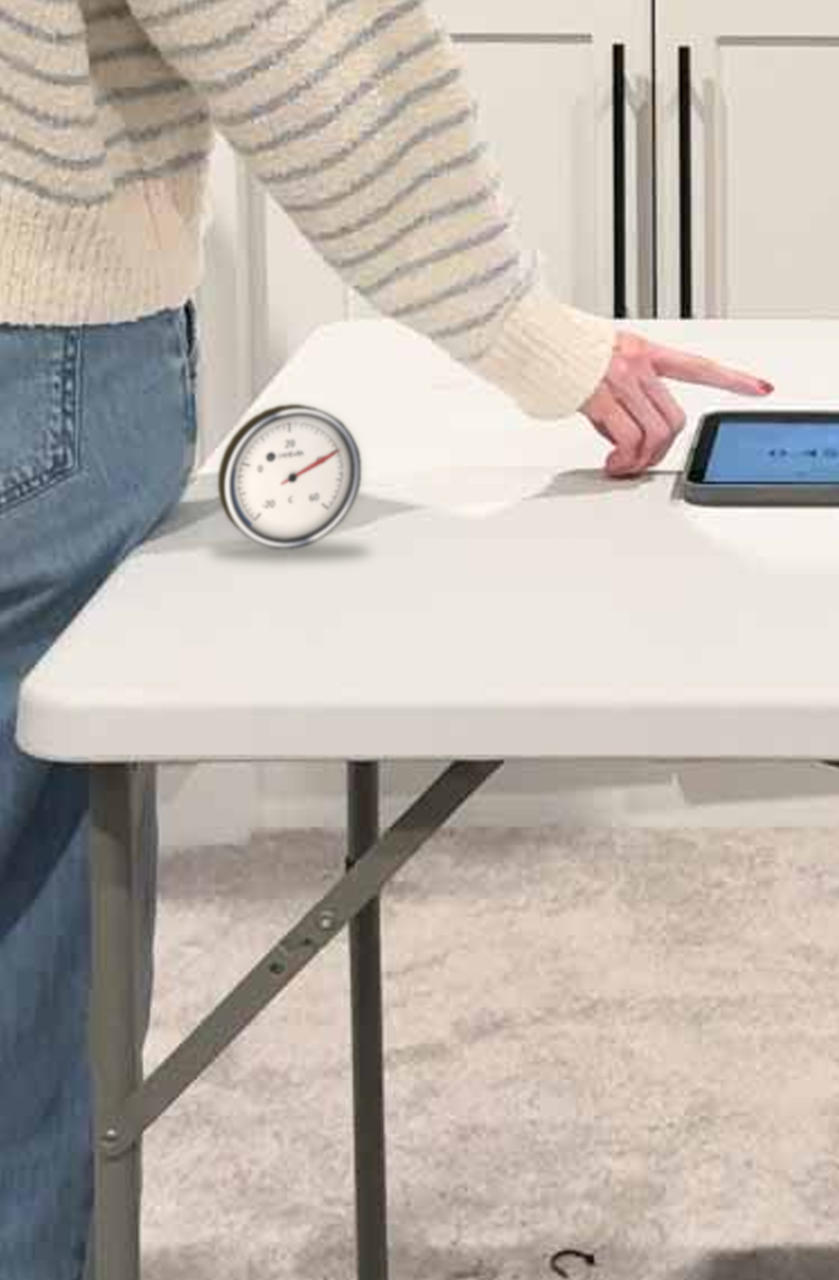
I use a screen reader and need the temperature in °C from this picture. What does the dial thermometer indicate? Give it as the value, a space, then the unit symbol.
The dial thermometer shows 40 °C
